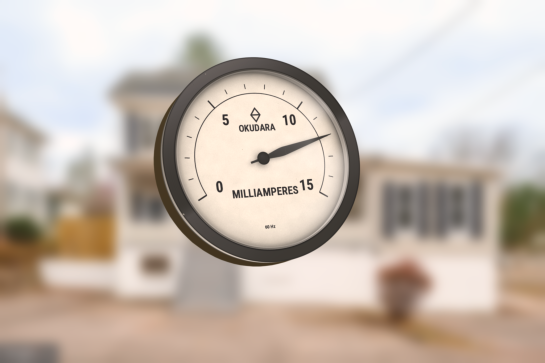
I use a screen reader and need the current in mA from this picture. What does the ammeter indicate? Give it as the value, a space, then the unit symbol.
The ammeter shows 12 mA
